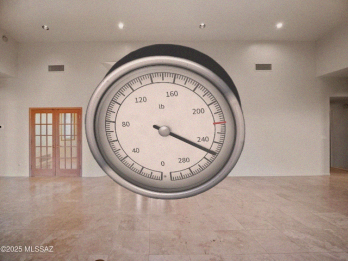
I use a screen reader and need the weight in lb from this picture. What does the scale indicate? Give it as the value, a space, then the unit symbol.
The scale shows 250 lb
